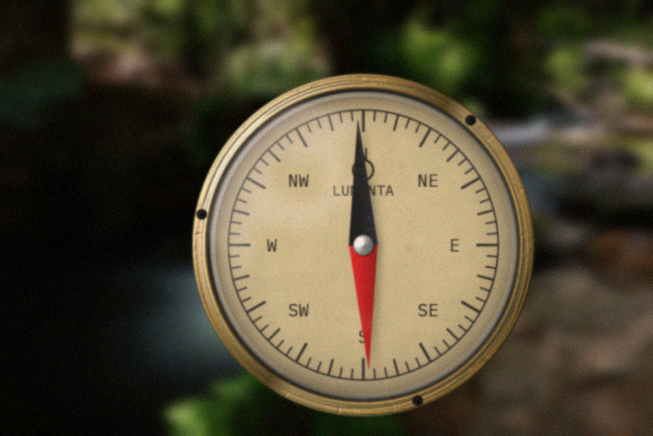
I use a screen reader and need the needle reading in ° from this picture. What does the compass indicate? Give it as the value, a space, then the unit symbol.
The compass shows 177.5 °
